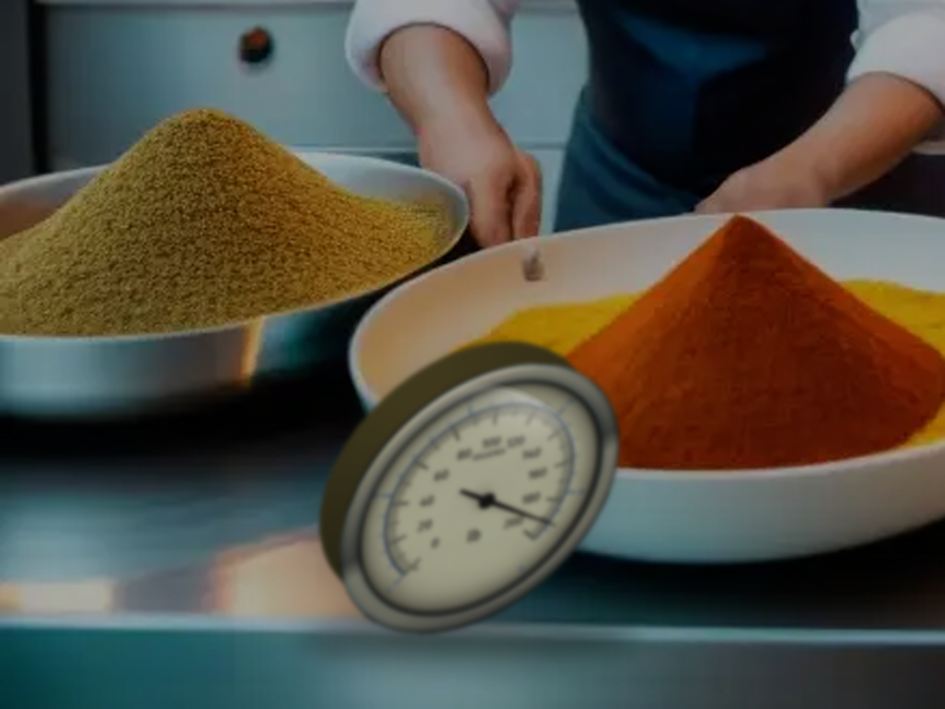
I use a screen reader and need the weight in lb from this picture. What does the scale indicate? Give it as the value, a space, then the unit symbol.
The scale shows 190 lb
